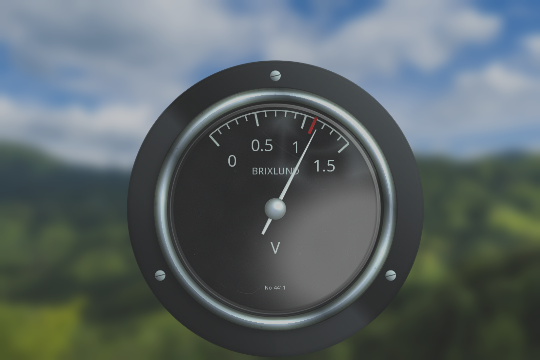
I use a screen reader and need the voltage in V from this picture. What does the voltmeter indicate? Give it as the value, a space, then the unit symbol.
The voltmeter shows 1.15 V
